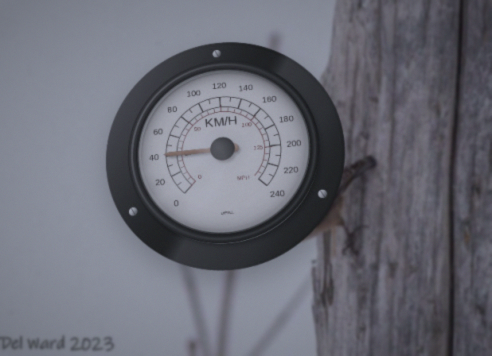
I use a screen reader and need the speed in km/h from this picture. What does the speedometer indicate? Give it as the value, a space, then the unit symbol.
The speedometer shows 40 km/h
